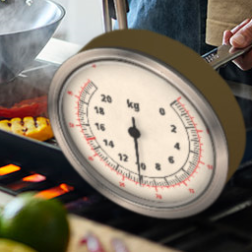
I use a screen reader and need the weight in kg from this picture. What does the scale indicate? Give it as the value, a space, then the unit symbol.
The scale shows 10 kg
